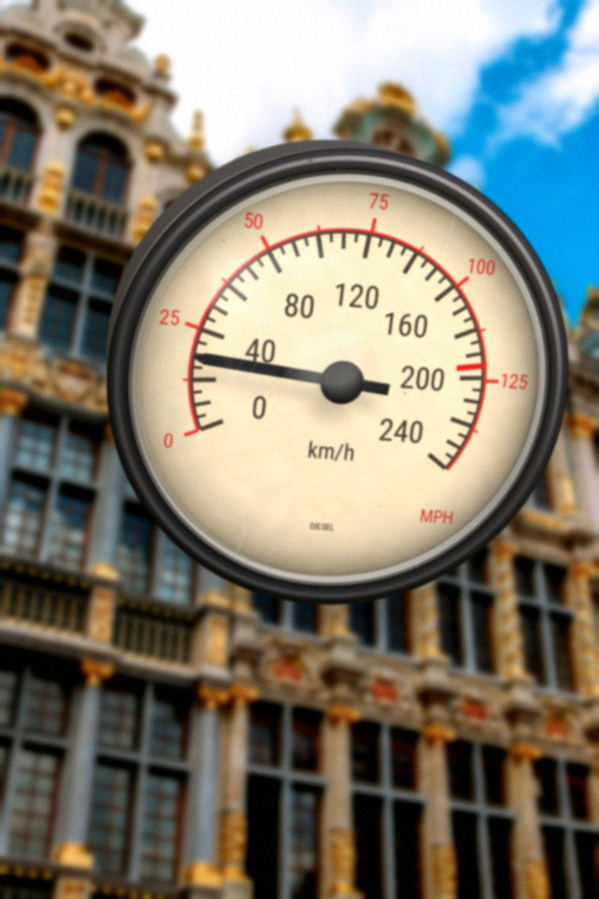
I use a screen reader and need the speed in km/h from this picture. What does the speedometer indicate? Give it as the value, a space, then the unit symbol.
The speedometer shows 30 km/h
